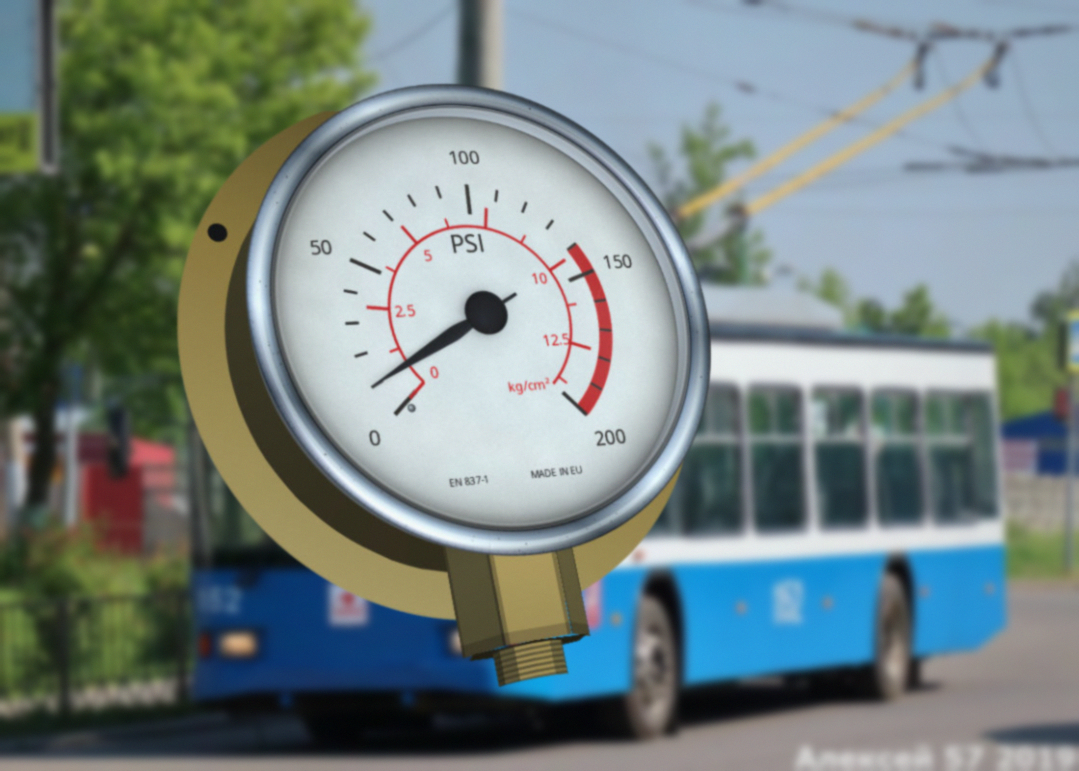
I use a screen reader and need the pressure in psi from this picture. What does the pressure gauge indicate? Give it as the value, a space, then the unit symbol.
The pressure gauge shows 10 psi
